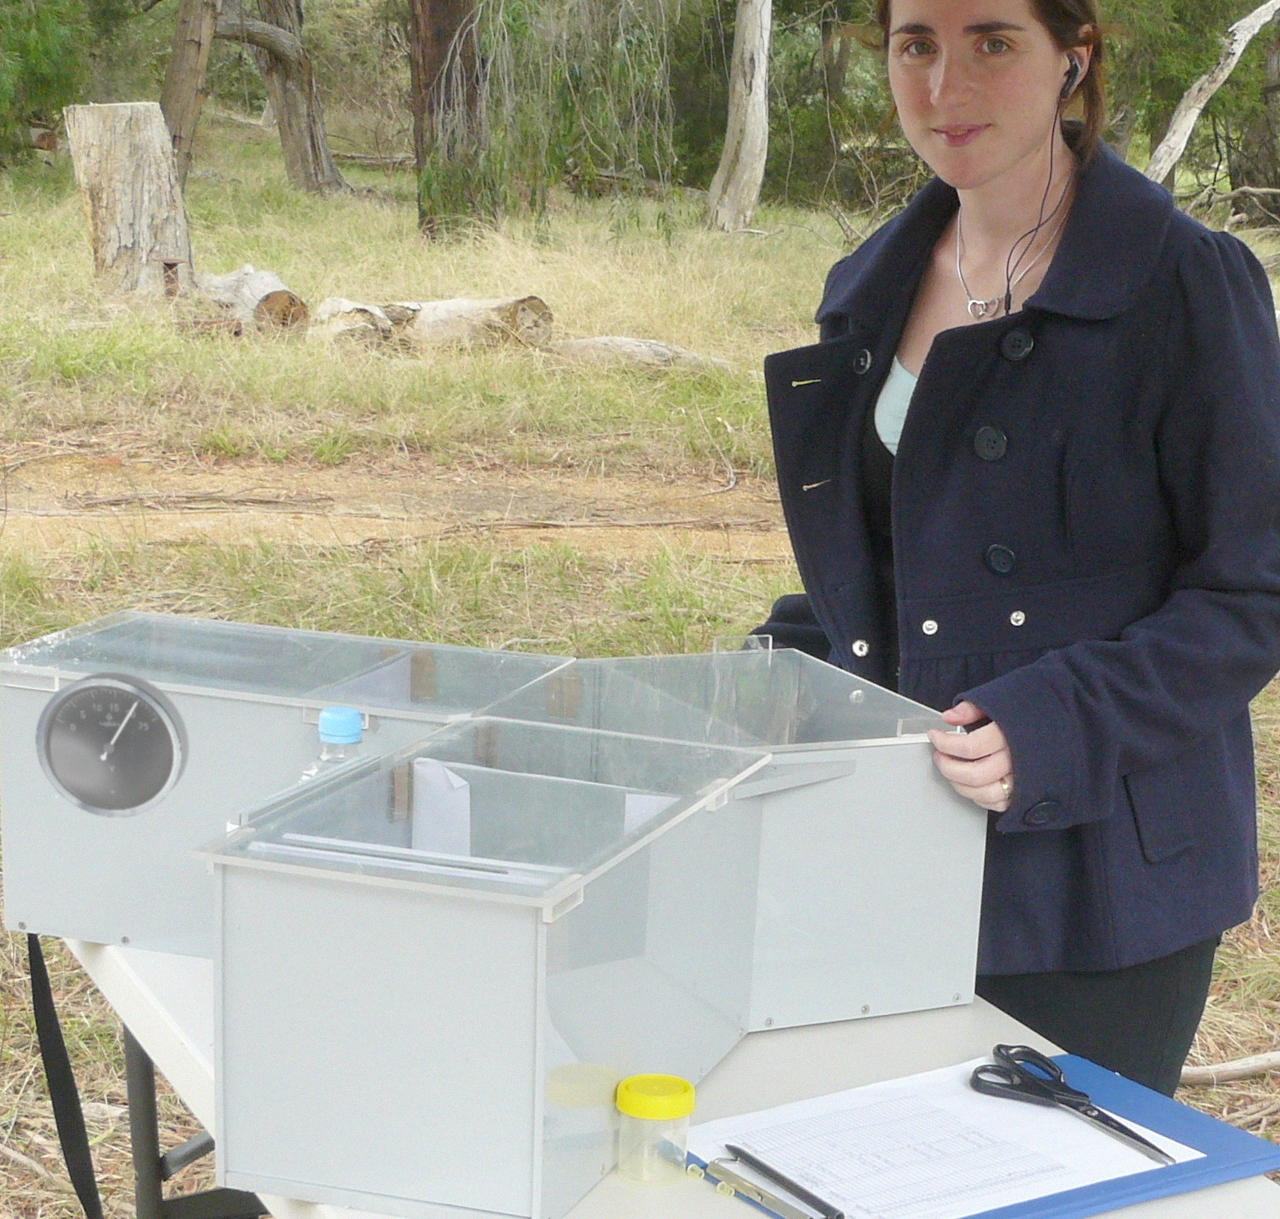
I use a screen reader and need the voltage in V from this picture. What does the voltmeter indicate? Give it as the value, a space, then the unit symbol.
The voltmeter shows 20 V
